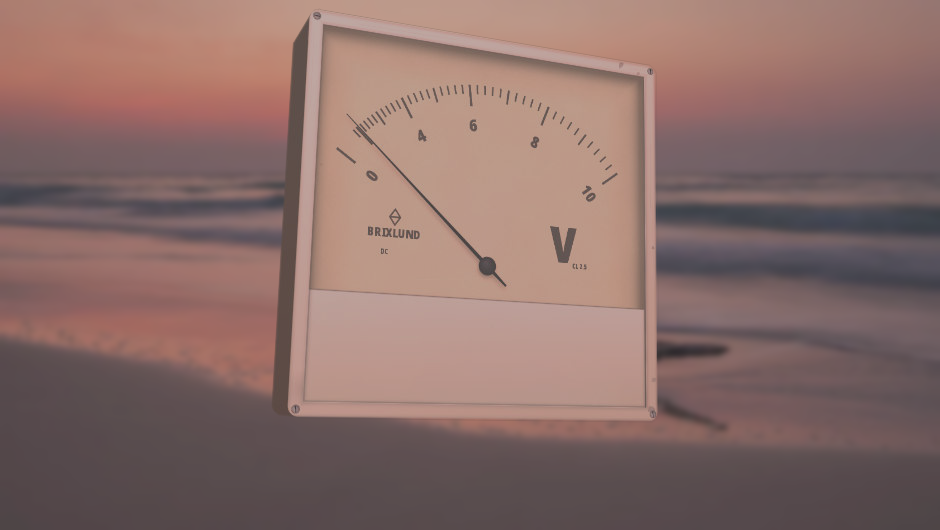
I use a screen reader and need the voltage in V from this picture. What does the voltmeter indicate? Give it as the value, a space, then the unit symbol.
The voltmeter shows 2 V
